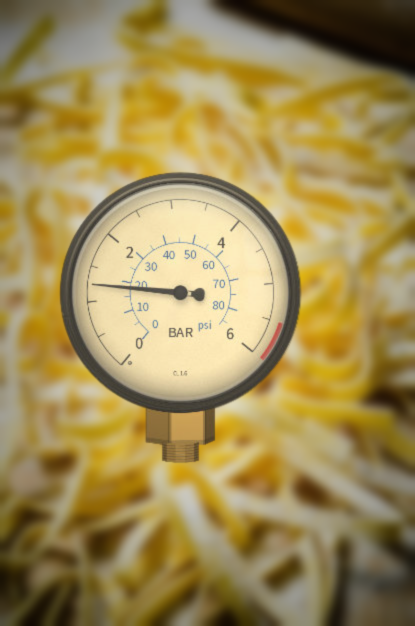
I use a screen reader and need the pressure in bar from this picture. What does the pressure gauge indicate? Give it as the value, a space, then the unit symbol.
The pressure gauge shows 1.25 bar
